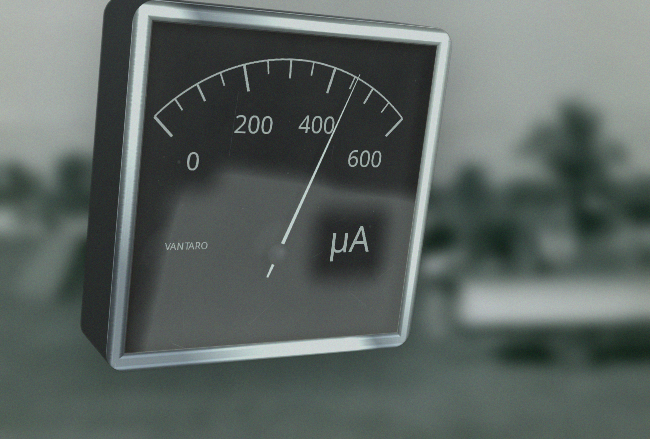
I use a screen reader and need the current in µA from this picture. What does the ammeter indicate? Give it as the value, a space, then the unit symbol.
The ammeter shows 450 µA
